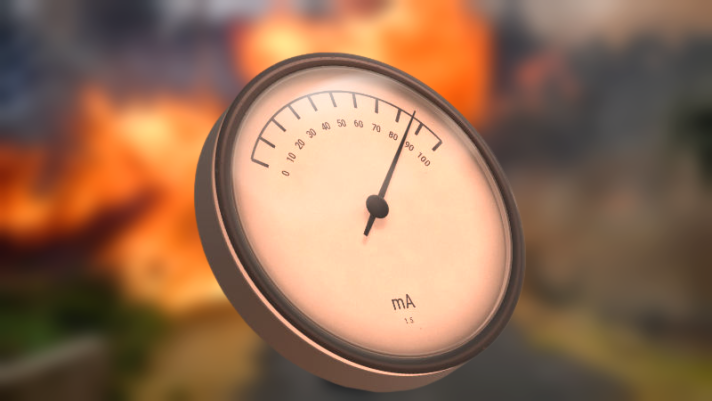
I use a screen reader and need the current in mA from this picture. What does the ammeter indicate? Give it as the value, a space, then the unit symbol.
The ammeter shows 85 mA
